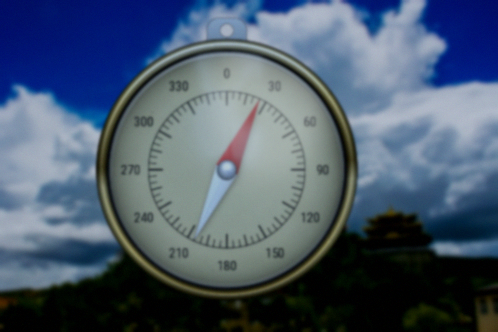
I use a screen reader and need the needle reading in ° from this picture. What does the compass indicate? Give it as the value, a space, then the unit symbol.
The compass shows 25 °
